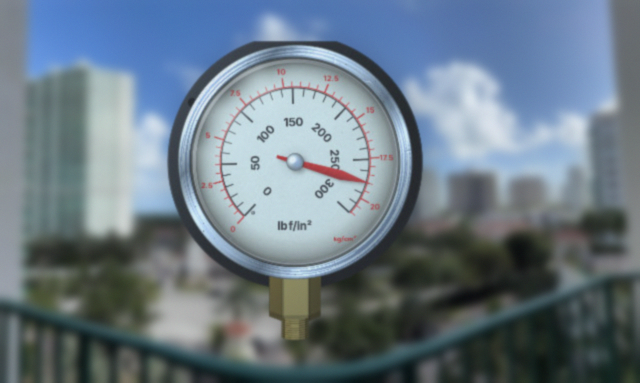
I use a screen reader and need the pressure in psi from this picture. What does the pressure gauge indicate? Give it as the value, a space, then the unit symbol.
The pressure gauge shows 270 psi
